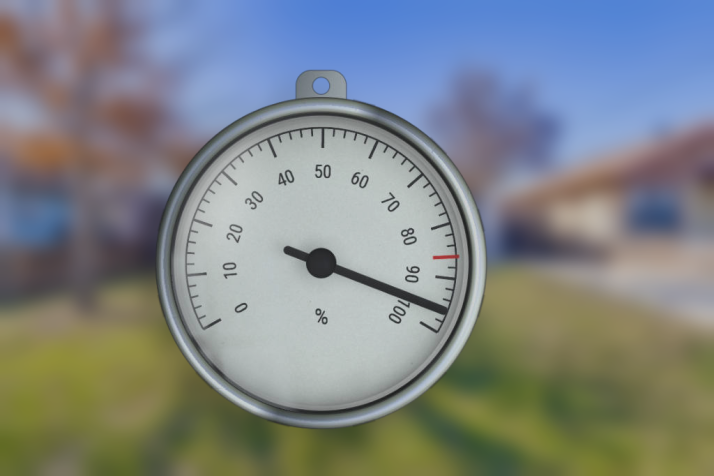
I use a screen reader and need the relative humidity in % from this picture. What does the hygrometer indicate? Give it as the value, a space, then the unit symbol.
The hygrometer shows 96 %
